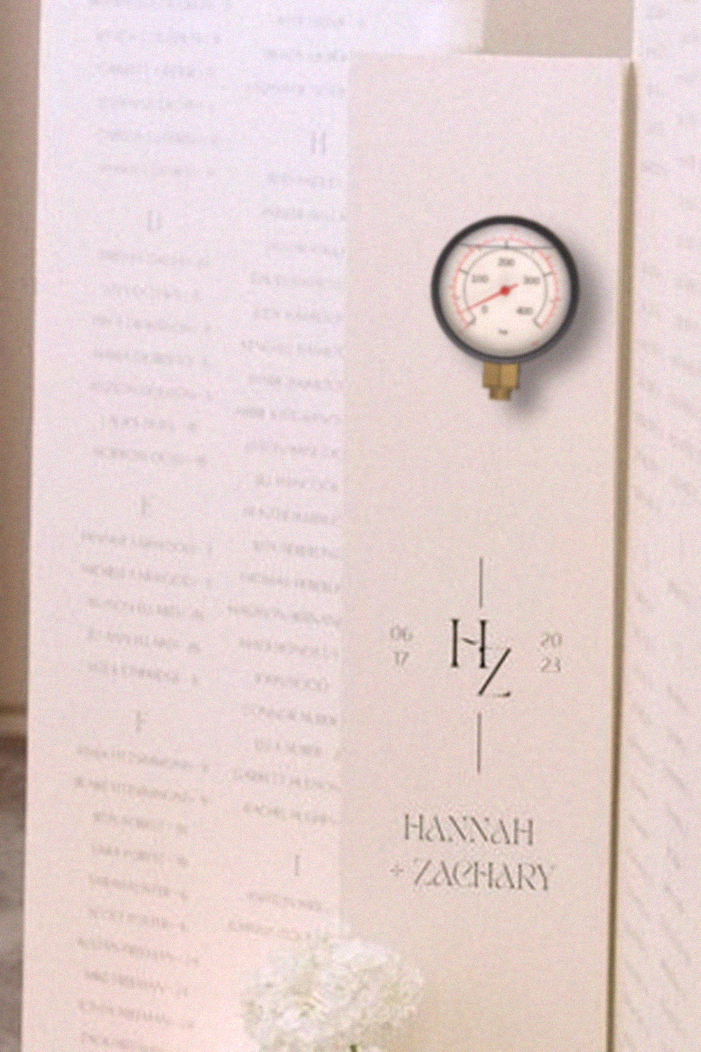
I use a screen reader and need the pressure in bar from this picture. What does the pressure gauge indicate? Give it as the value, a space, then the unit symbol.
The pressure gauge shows 25 bar
